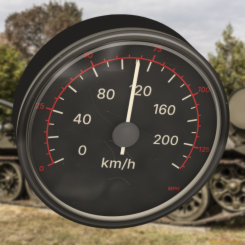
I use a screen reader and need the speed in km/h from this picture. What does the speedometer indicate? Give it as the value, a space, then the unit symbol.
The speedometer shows 110 km/h
